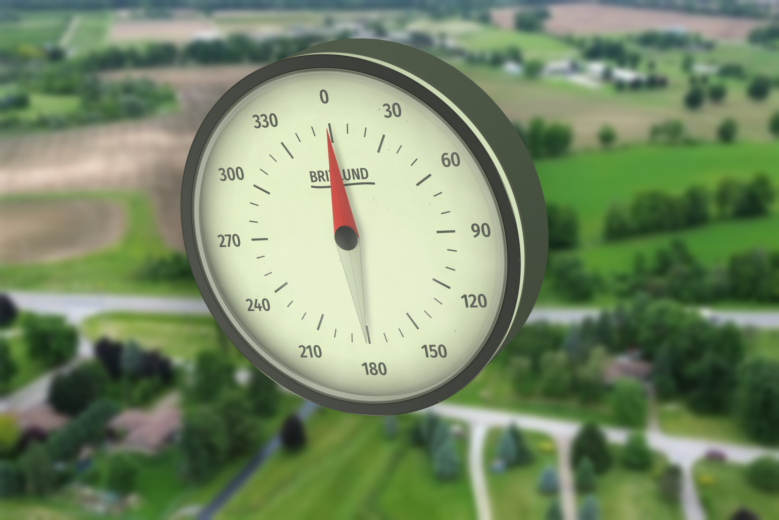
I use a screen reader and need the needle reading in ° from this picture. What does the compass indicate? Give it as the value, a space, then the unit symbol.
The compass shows 0 °
